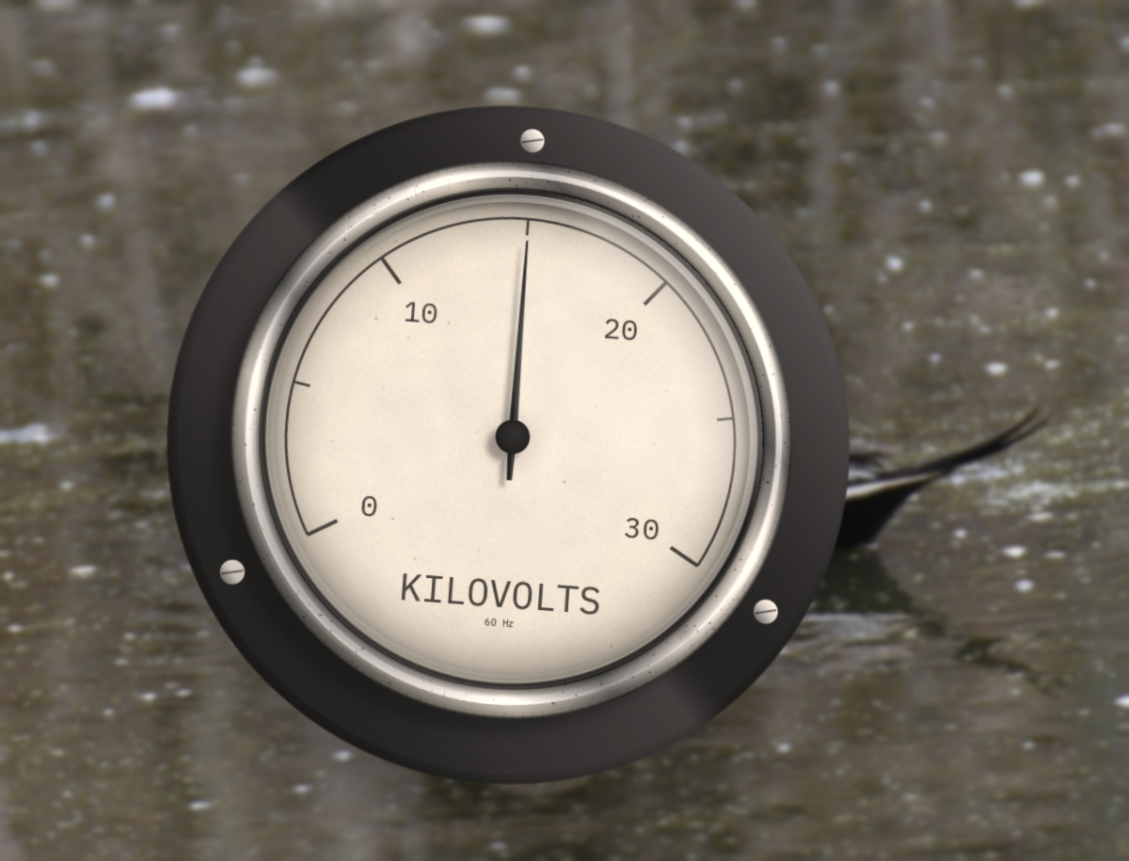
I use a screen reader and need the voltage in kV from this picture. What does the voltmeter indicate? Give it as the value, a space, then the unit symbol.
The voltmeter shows 15 kV
